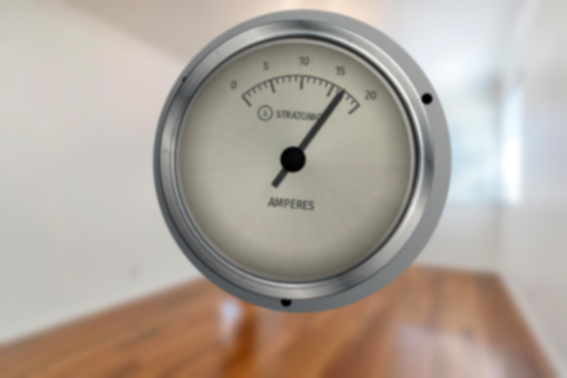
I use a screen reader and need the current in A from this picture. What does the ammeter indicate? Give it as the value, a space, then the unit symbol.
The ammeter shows 17 A
